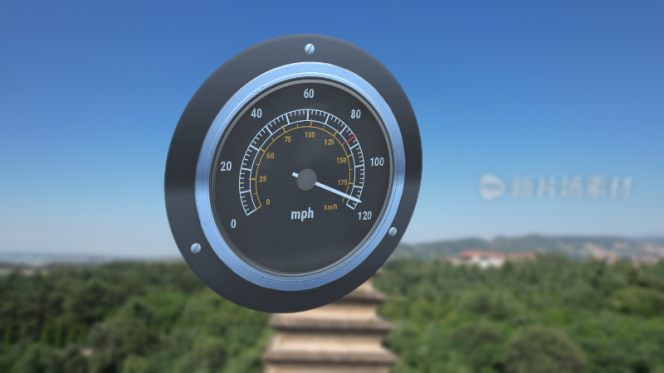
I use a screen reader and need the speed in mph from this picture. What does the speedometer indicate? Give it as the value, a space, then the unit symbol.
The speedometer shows 116 mph
